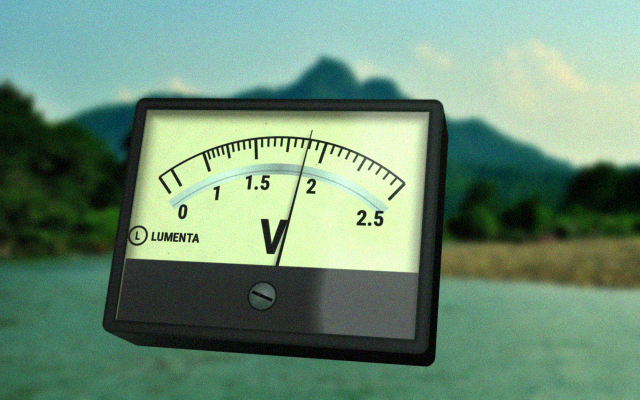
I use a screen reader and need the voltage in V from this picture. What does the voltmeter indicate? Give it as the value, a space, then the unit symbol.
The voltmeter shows 1.9 V
